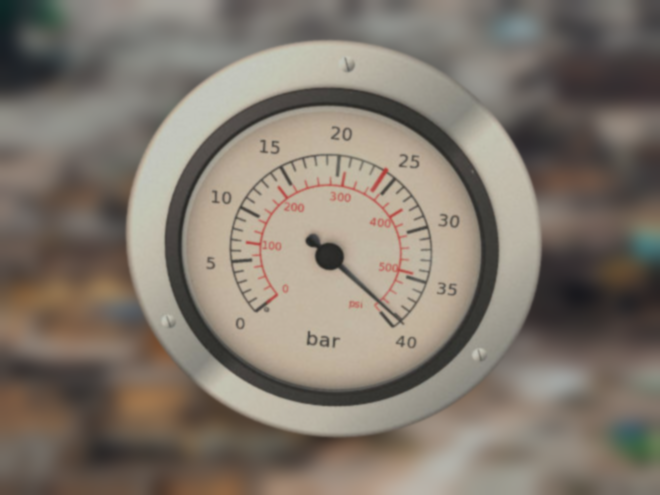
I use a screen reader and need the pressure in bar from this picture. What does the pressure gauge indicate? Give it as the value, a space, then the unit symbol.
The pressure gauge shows 39 bar
